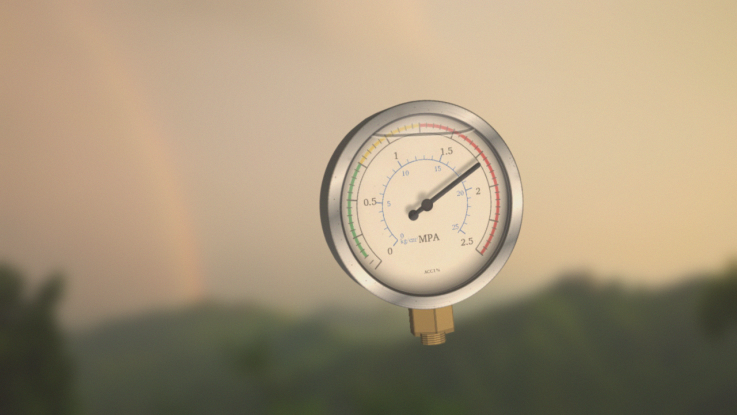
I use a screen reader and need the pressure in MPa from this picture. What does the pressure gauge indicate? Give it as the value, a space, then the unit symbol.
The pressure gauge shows 1.8 MPa
